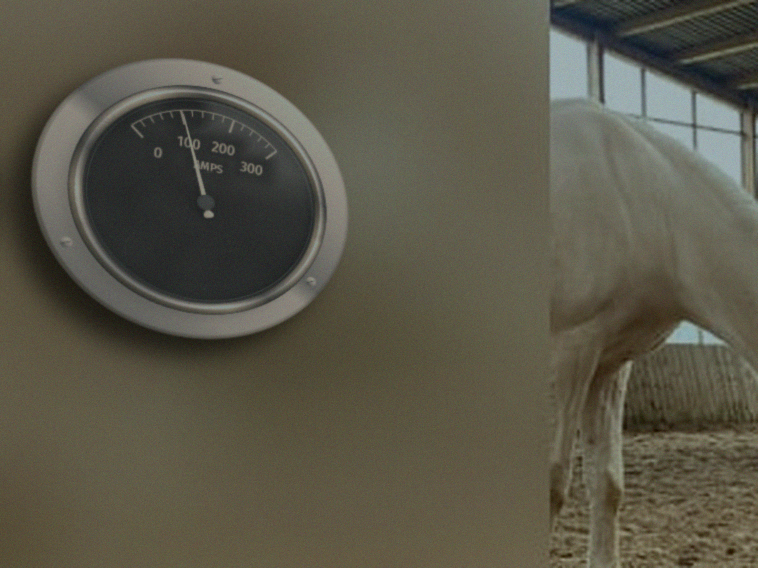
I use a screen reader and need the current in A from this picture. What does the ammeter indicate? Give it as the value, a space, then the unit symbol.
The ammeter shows 100 A
